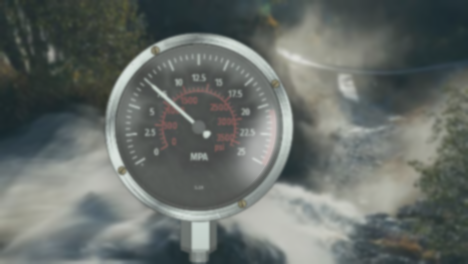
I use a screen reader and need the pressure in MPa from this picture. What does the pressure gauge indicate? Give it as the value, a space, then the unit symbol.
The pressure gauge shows 7.5 MPa
